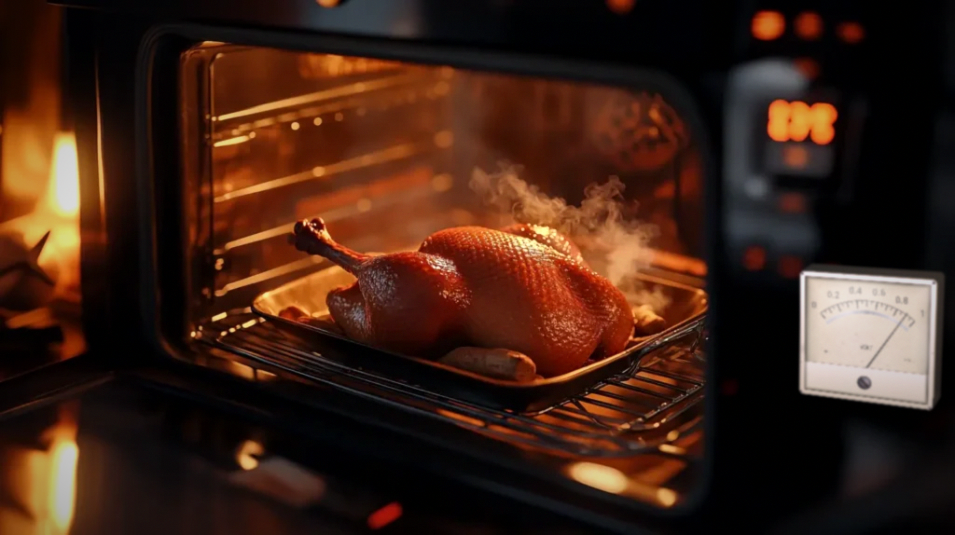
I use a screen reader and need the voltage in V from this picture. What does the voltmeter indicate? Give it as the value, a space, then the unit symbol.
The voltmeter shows 0.9 V
